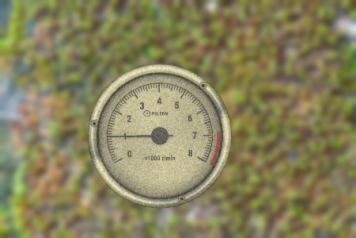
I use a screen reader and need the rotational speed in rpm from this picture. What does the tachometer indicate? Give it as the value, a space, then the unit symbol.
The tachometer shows 1000 rpm
